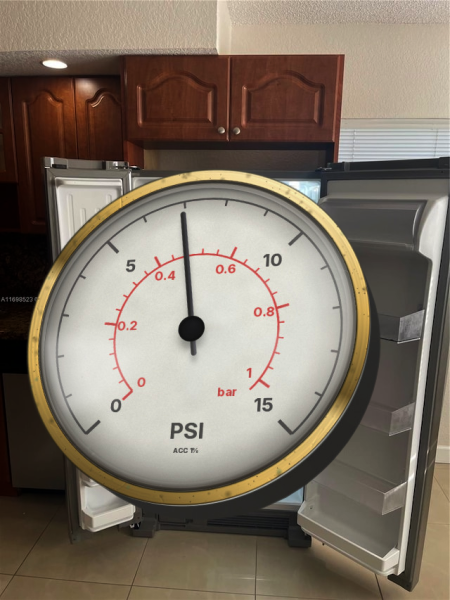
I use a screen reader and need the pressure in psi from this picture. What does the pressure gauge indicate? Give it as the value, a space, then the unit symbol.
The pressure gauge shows 7 psi
